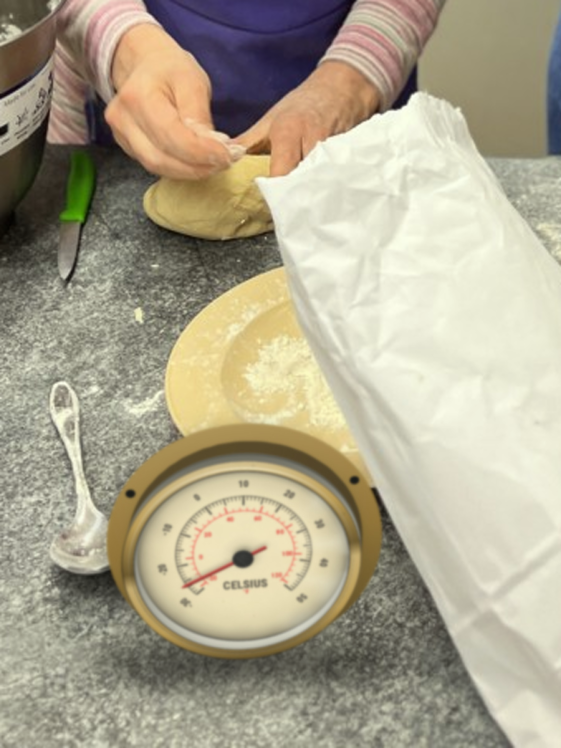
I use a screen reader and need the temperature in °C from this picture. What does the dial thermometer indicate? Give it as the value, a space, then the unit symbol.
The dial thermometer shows -25 °C
